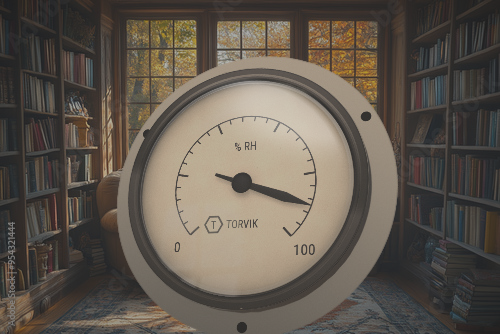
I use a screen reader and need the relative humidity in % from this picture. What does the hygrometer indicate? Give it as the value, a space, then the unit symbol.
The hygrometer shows 90 %
